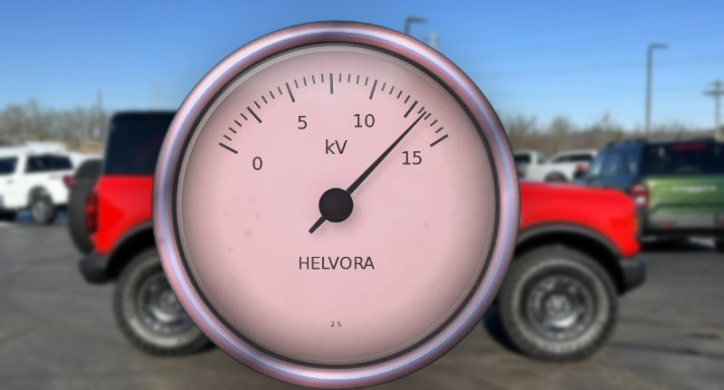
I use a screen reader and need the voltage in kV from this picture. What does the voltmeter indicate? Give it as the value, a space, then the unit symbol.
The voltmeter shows 13.25 kV
